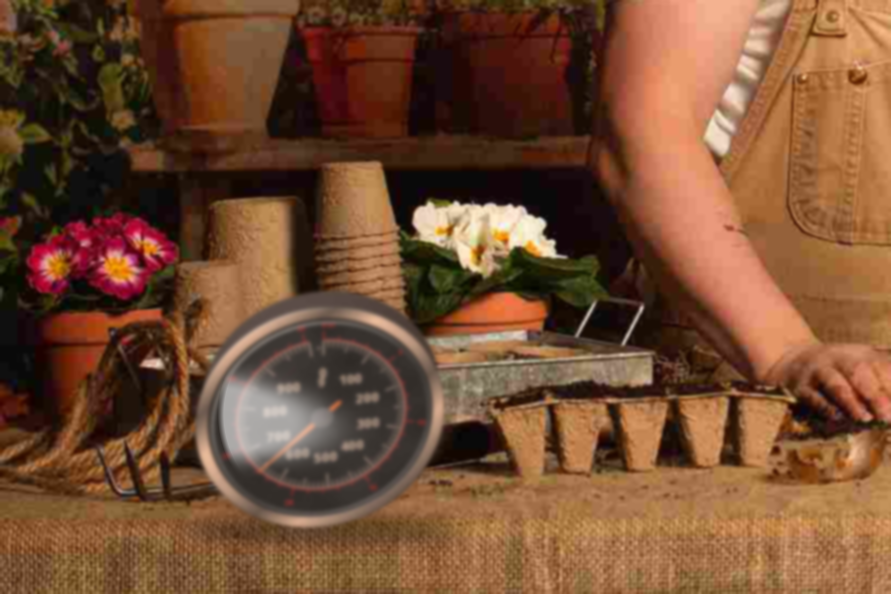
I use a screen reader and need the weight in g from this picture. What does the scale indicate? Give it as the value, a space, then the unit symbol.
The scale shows 650 g
